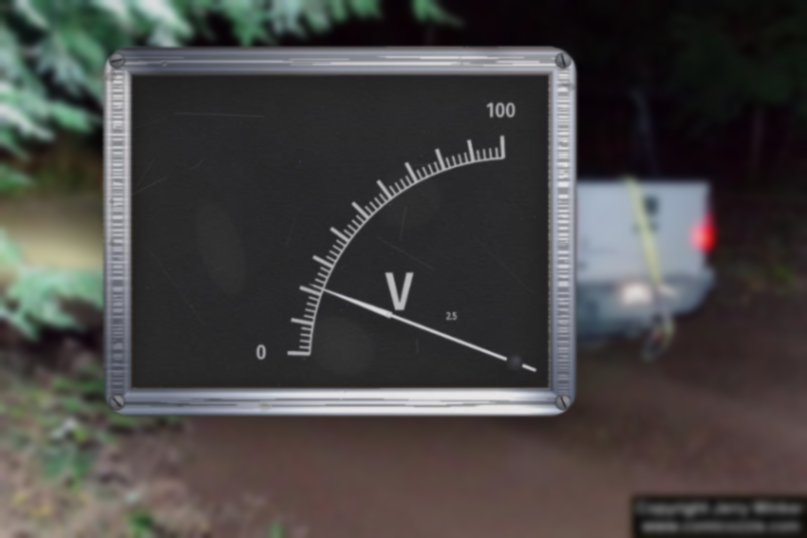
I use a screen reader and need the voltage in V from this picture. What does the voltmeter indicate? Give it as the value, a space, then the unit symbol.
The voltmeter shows 22 V
